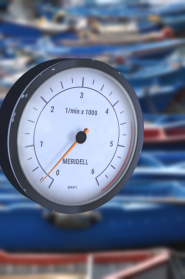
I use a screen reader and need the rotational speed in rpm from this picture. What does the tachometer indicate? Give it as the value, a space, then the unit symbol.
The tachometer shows 250 rpm
